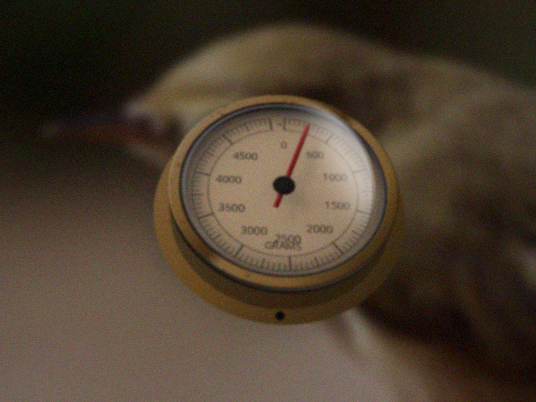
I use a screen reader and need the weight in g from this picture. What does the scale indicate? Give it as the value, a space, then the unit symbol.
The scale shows 250 g
